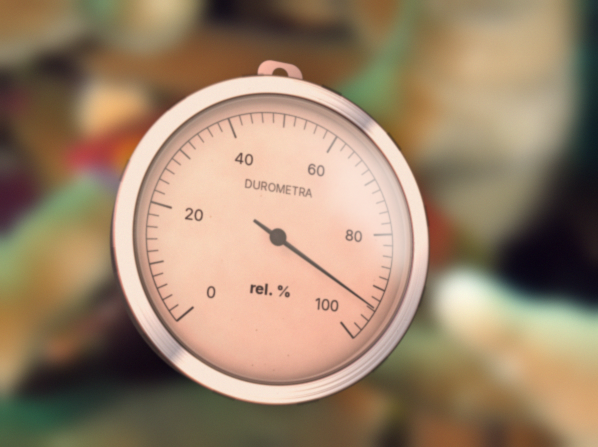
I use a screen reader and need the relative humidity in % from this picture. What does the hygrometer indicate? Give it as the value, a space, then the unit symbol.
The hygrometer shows 94 %
